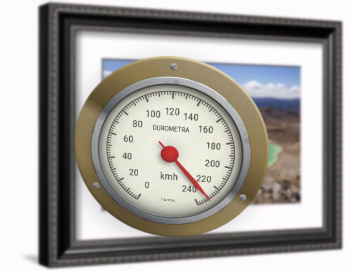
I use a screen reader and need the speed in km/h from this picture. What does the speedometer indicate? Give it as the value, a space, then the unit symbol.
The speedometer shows 230 km/h
